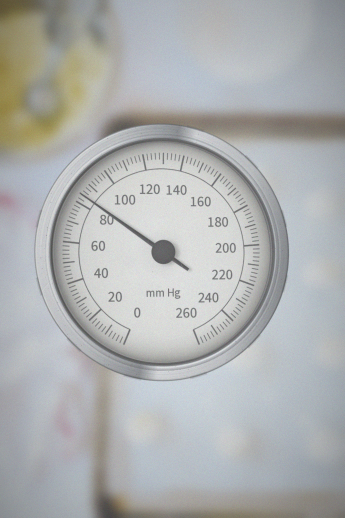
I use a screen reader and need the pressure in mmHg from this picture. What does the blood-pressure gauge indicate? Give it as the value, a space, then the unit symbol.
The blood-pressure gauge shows 84 mmHg
